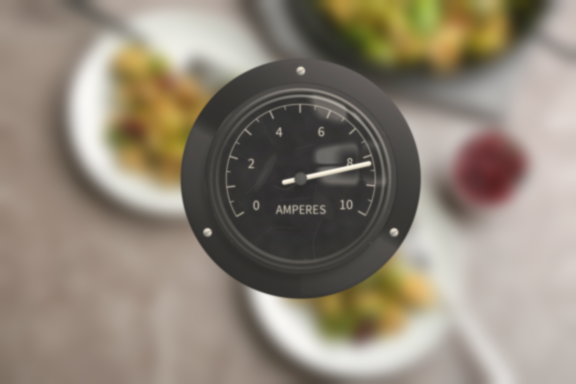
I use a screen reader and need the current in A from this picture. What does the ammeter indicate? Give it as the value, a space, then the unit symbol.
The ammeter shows 8.25 A
